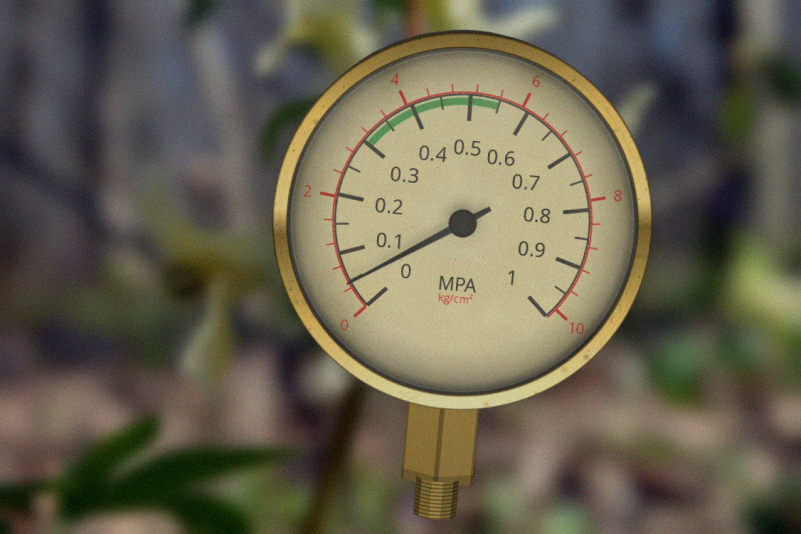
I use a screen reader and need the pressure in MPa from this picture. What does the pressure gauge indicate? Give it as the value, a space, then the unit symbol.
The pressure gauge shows 0.05 MPa
